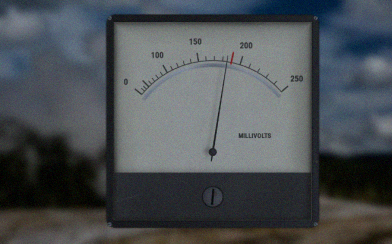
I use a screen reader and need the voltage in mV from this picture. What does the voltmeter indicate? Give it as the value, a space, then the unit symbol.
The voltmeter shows 185 mV
